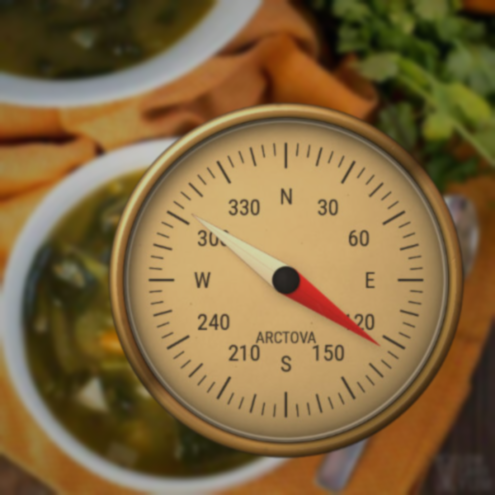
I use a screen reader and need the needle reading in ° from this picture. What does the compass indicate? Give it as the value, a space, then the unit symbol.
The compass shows 125 °
